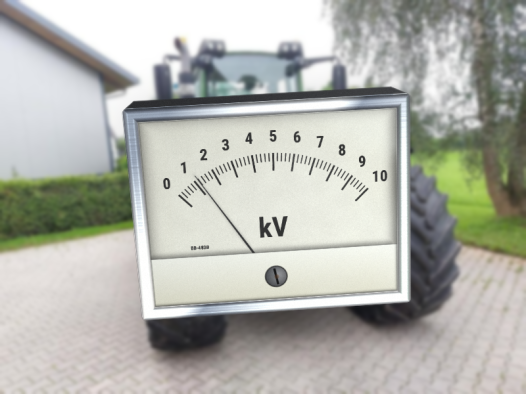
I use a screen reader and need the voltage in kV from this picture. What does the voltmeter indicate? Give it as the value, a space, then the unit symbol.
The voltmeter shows 1.2 kV
